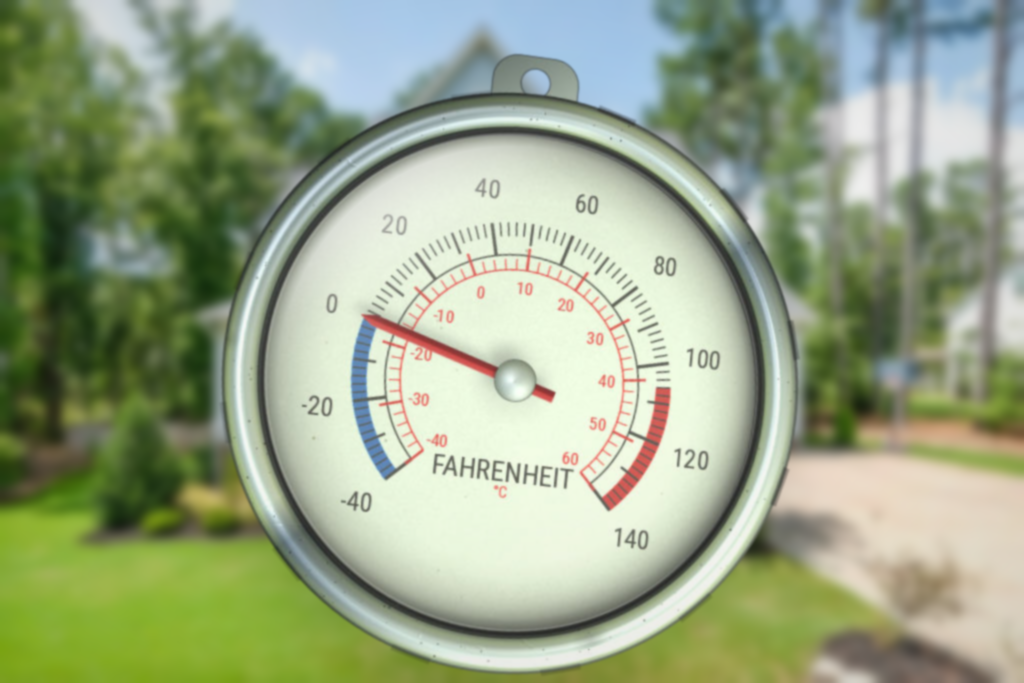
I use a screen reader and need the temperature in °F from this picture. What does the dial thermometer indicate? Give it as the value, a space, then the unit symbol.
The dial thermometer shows 0 °F
